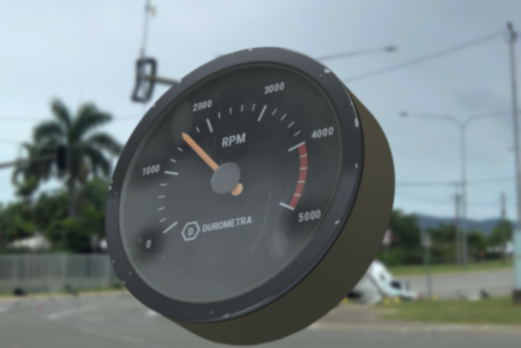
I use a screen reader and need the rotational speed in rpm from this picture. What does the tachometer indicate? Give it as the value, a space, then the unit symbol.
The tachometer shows 1600 rpm
